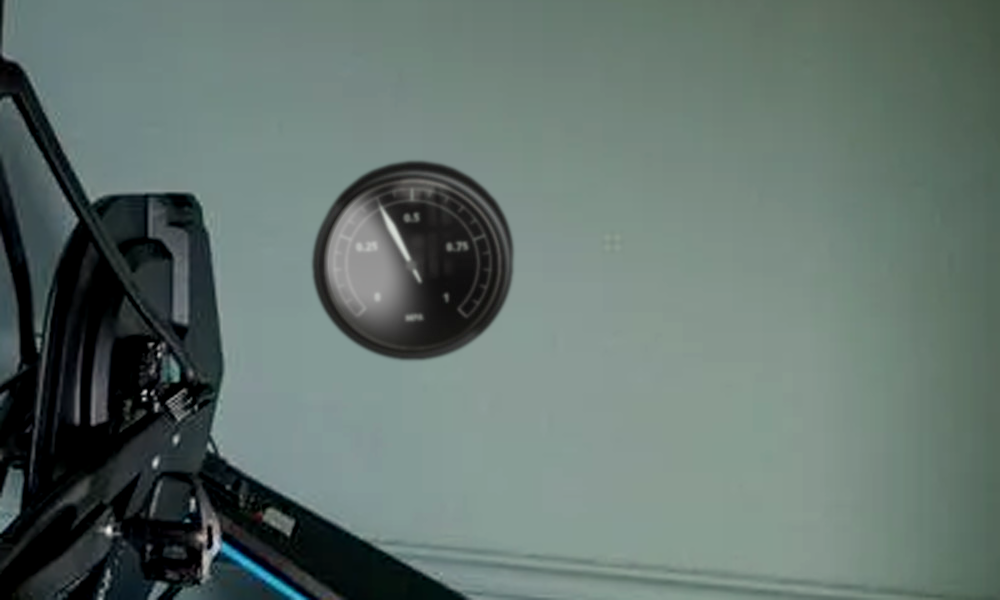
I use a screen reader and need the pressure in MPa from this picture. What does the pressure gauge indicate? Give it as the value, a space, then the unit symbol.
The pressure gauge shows 0.4 MPa
